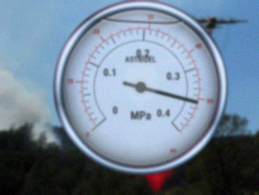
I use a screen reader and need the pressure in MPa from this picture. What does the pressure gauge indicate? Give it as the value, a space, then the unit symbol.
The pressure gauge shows 0.35 MPa
